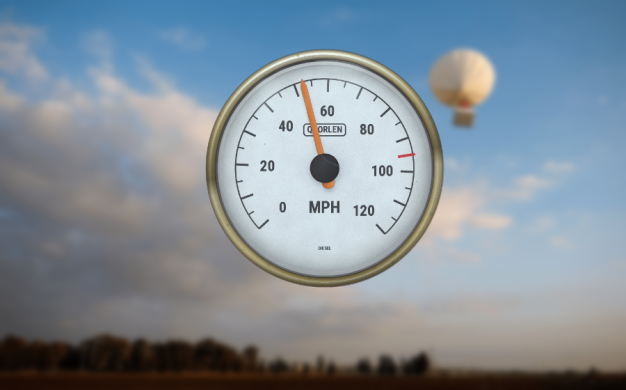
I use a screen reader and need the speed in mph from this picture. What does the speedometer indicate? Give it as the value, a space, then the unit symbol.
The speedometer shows 52.5 mph
